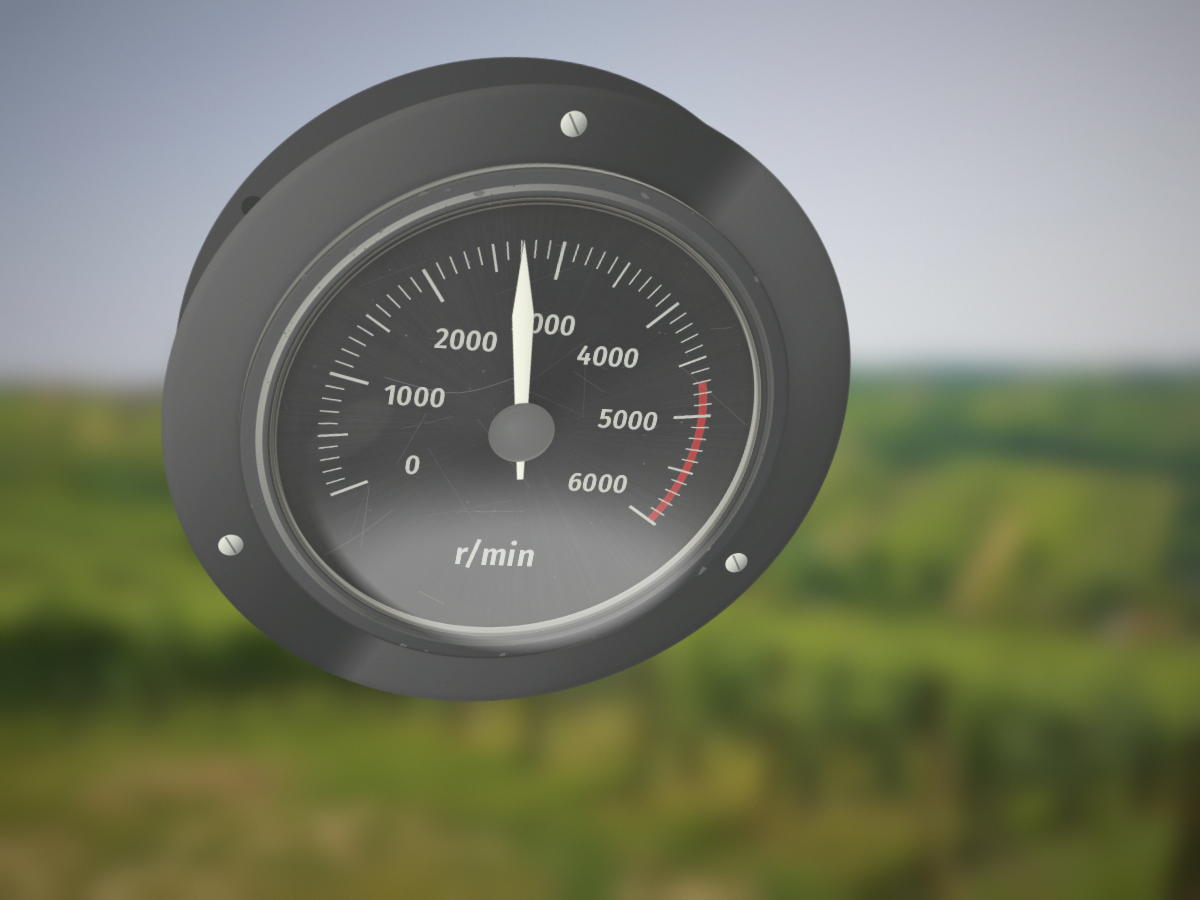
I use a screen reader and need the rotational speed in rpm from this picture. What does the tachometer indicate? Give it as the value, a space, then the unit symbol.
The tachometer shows 2700 rpm
